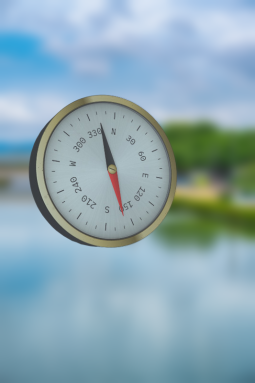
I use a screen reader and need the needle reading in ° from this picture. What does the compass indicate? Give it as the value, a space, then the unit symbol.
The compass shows 160 °
